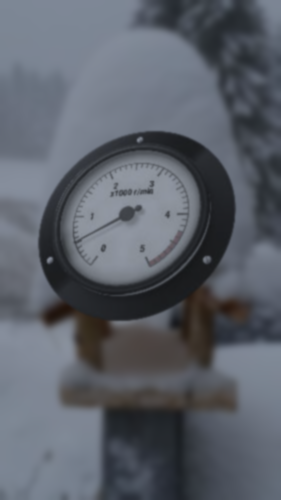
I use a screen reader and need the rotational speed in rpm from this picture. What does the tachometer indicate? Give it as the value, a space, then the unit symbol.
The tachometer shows 500 rpm
